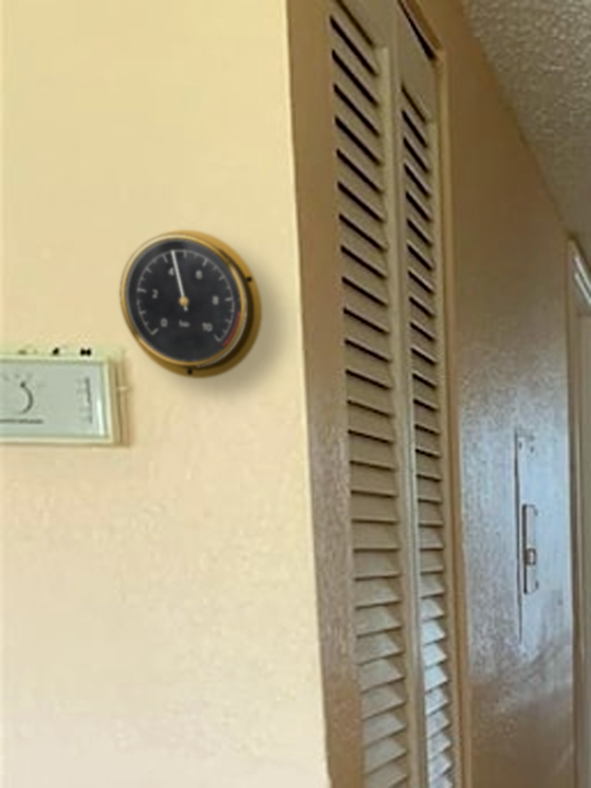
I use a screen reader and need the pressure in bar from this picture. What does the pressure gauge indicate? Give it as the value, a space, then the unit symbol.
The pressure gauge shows 4.5 bar
